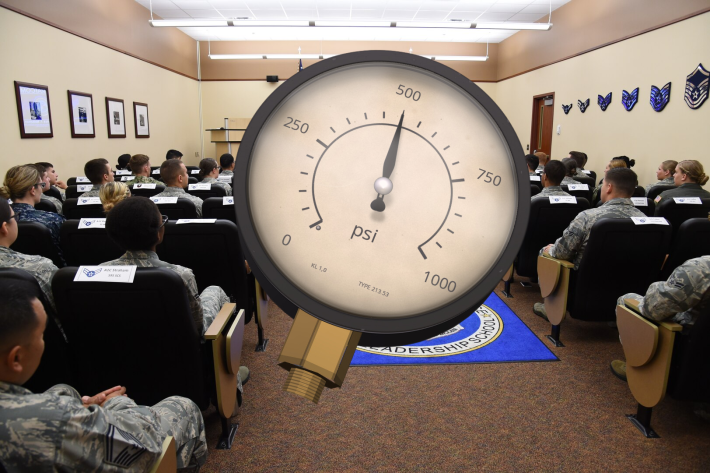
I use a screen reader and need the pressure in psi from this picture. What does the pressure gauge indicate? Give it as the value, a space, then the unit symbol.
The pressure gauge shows 500 psi
